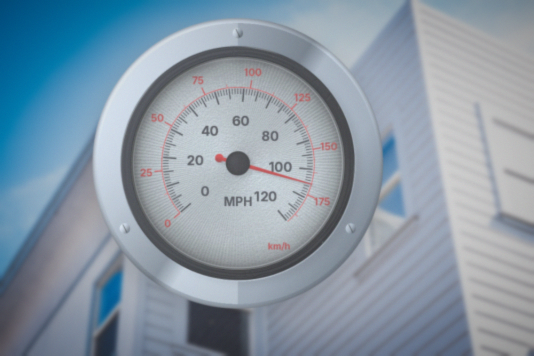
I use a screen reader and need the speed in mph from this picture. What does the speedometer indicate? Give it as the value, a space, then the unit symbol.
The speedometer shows 105 mph
